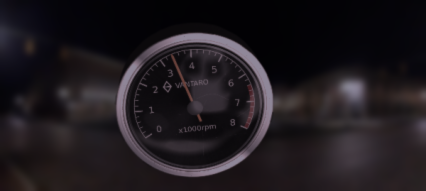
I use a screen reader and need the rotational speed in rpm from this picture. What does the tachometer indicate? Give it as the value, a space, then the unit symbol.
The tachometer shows 3400 rpm
